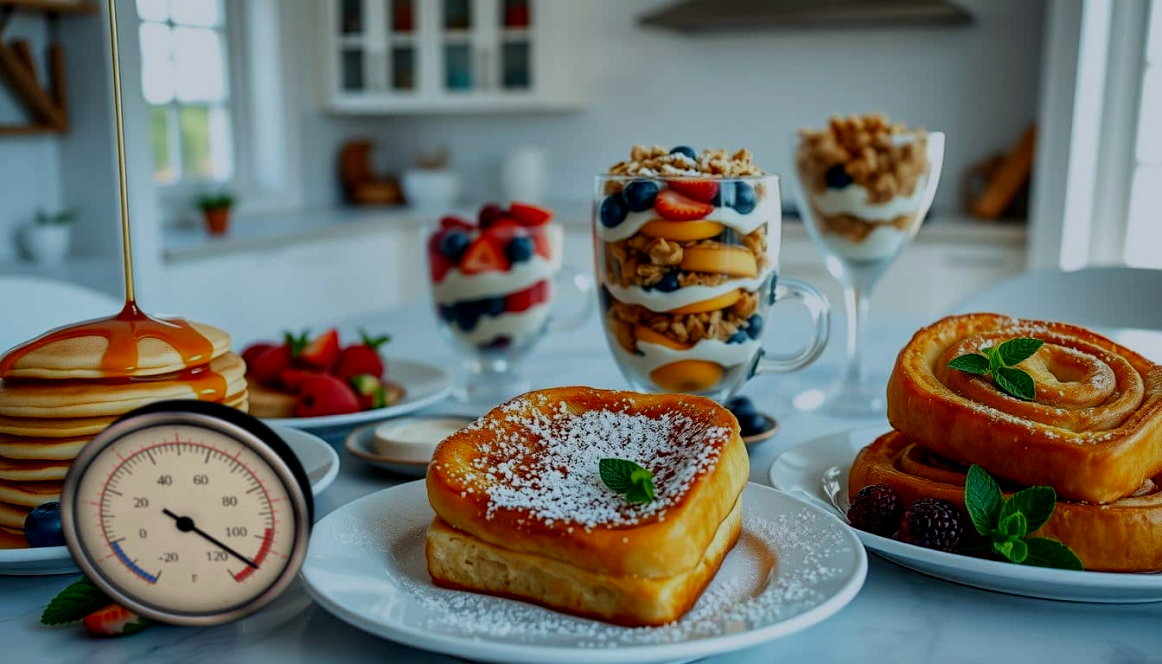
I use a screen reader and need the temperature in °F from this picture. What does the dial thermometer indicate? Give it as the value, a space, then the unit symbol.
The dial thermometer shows 110 °F
